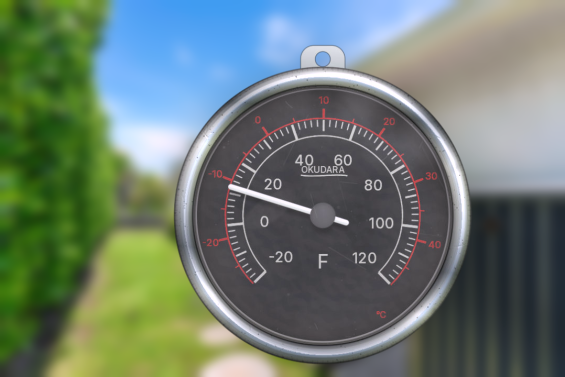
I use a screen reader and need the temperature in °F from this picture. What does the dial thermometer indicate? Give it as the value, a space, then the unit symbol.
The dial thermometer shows 12 °F
